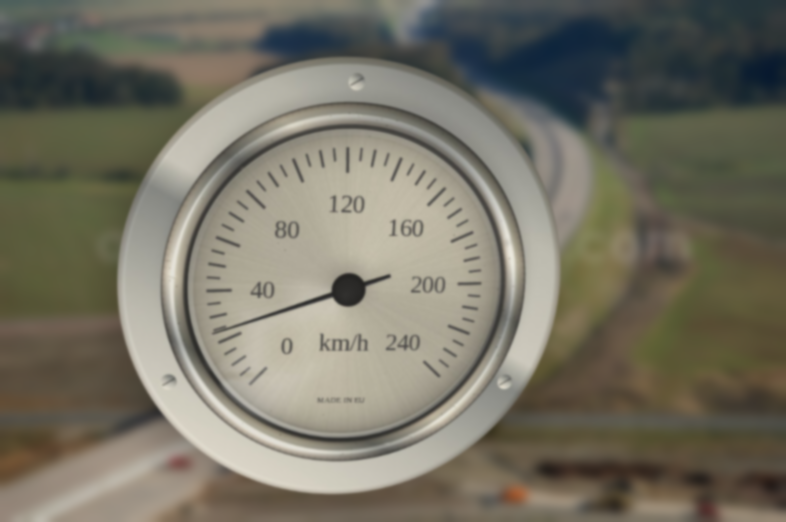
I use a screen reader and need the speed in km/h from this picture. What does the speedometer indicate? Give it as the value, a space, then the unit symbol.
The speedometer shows 25 km/h
